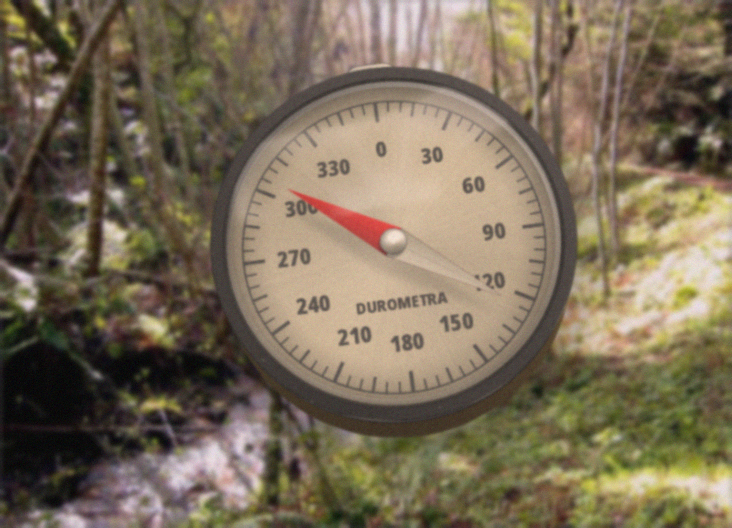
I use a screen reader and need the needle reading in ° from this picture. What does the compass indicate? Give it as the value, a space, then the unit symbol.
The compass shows 305 °
